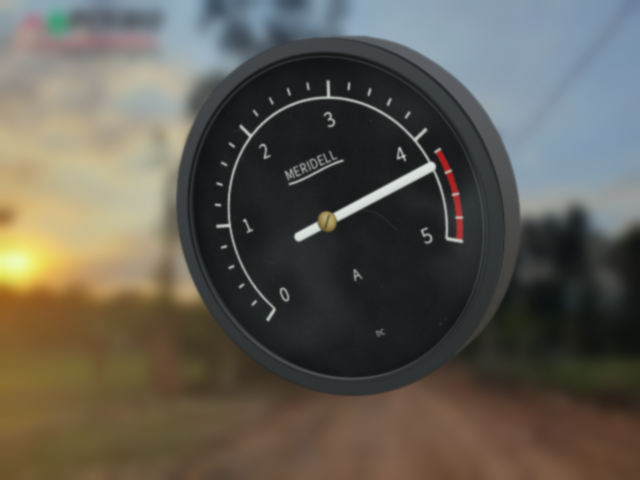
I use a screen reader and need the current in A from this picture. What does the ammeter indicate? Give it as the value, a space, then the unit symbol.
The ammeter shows 4.3 A
